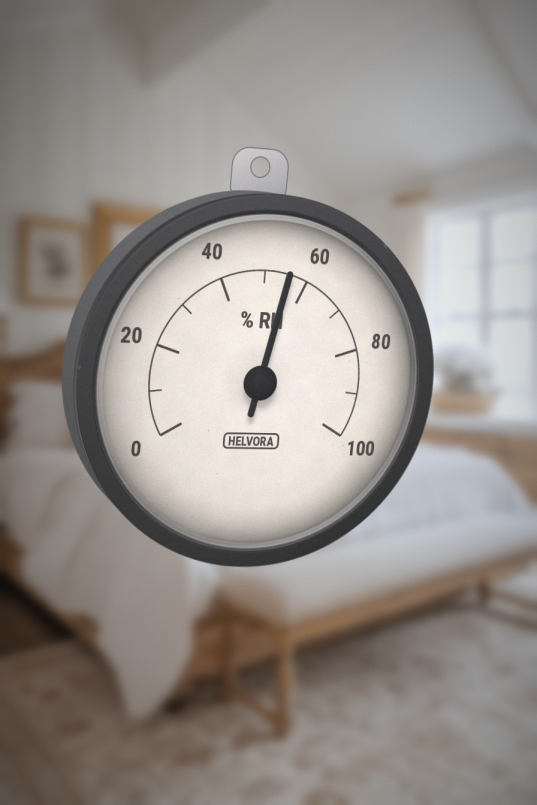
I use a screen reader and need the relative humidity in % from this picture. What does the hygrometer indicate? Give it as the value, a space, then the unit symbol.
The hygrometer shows 55 %
